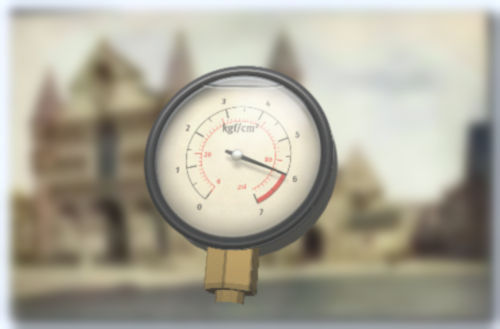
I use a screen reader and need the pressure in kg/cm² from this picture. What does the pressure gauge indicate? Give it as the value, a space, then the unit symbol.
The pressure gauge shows 6 kg/cm²
